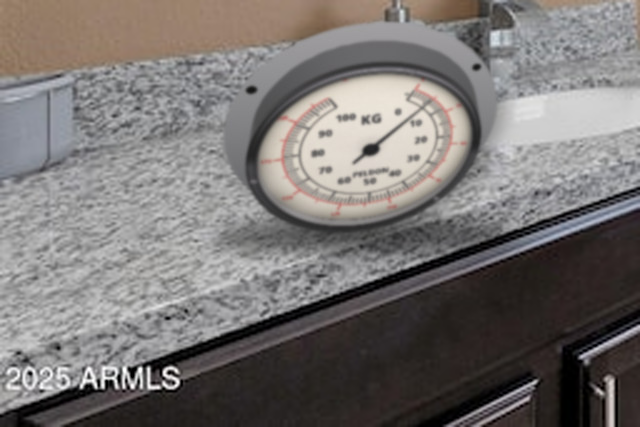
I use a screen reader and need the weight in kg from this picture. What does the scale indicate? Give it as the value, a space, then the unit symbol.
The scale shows 5 kg
